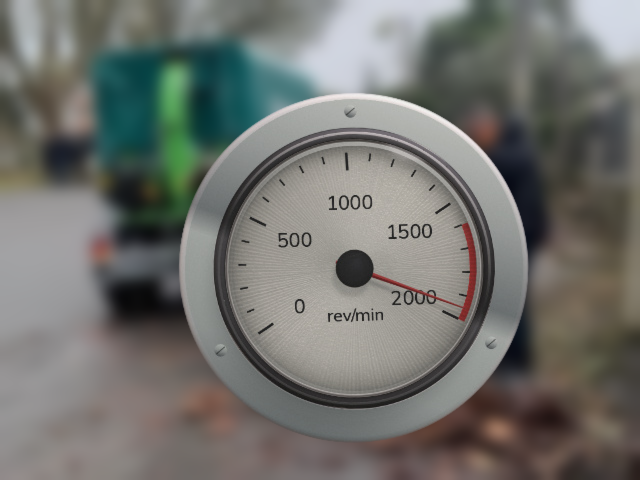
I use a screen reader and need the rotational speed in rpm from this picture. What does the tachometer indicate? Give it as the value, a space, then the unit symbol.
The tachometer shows 1950 rpm
